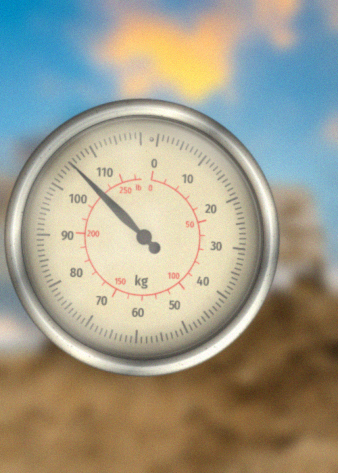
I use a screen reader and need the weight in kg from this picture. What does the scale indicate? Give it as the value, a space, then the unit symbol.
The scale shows 105 kg
